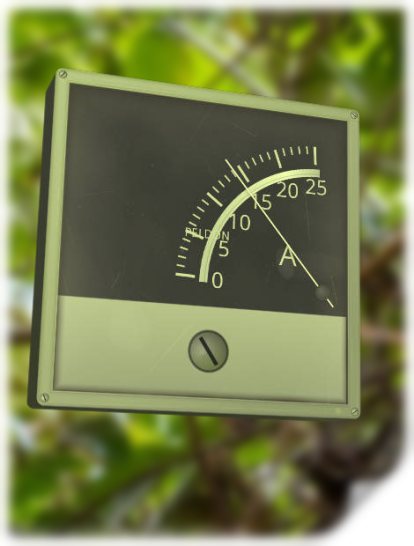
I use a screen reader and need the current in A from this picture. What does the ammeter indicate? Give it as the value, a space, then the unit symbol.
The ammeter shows 14 A
